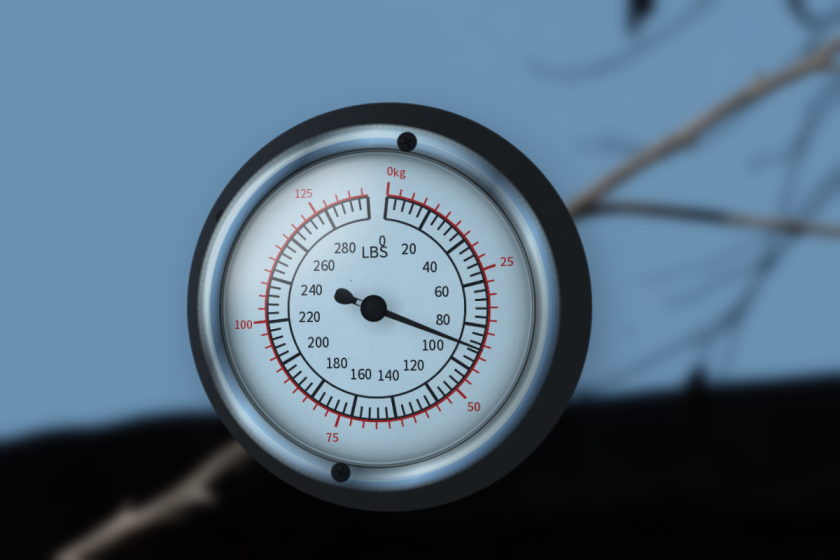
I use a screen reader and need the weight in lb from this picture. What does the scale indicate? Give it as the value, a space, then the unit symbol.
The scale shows 90 lb
